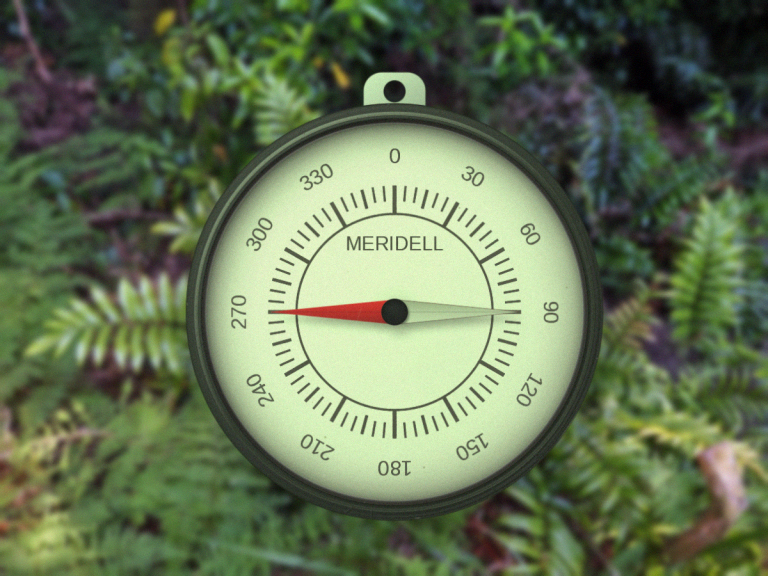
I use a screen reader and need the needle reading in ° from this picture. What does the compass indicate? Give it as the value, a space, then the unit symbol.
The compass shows 270 °
